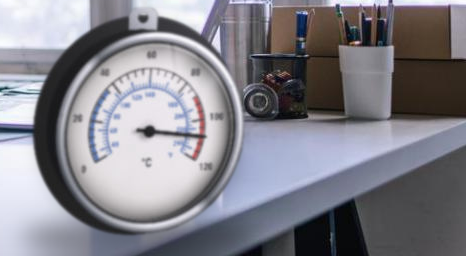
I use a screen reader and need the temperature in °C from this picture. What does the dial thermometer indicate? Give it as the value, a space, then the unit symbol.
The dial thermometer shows 108 °C
